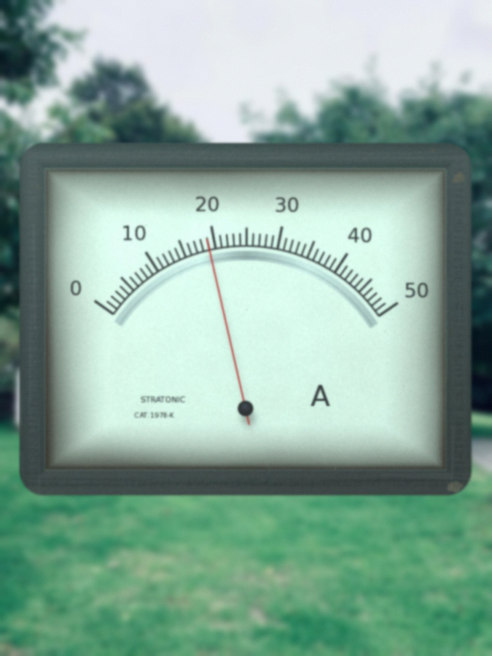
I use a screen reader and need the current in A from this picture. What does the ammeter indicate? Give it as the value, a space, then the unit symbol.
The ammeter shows 19 A
